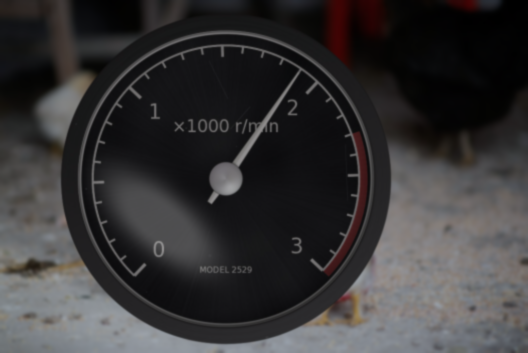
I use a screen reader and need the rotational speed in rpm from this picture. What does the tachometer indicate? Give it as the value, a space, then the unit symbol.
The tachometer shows 1900 rpm
